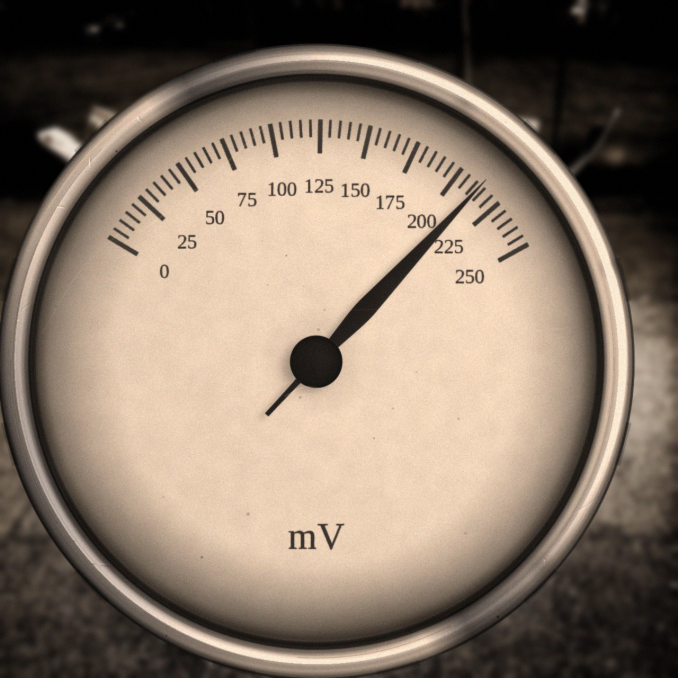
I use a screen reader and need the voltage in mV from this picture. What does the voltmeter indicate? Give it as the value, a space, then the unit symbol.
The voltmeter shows 212.5 mV
